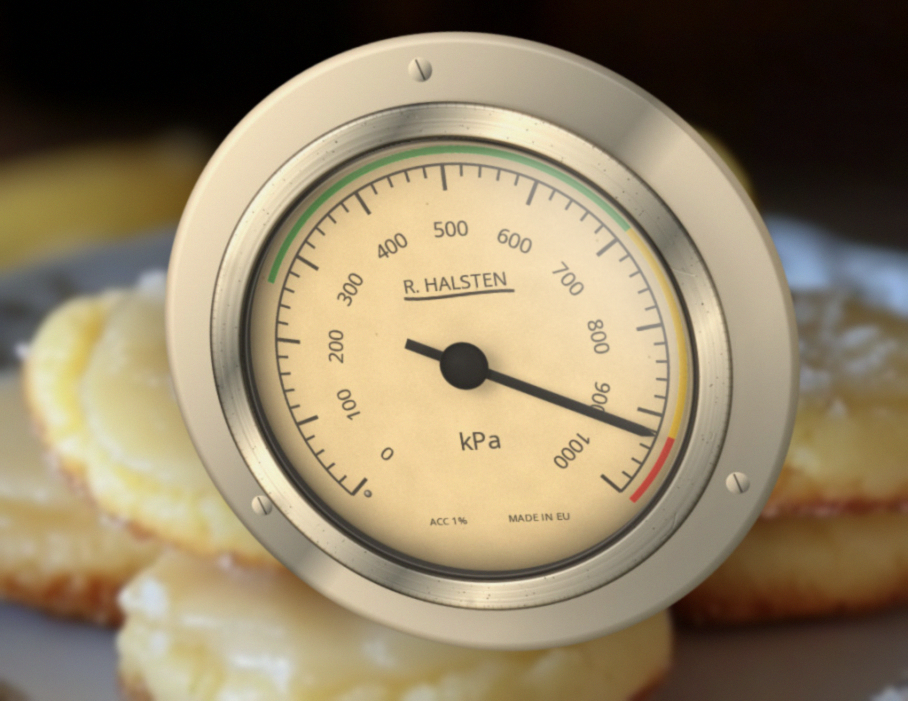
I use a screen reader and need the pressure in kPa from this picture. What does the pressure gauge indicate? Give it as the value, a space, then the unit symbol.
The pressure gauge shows 920 kPa
